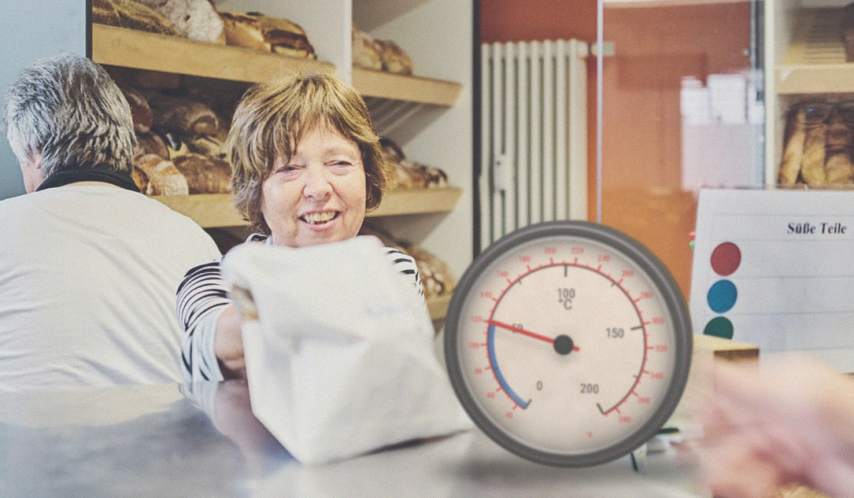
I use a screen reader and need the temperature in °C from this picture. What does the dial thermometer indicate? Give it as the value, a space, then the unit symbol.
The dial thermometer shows 50 °C
